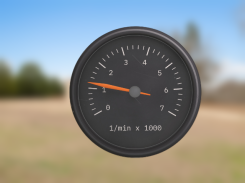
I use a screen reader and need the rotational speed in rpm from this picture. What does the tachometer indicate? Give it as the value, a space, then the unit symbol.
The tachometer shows 1200 rpm
